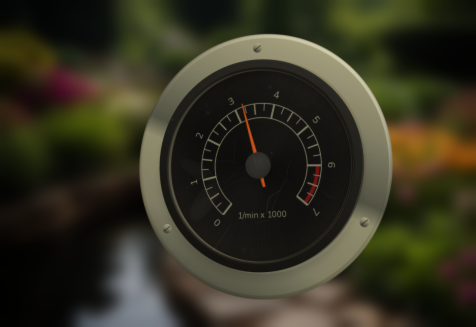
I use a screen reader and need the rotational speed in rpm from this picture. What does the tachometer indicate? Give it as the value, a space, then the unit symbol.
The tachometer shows 3250 rpm
